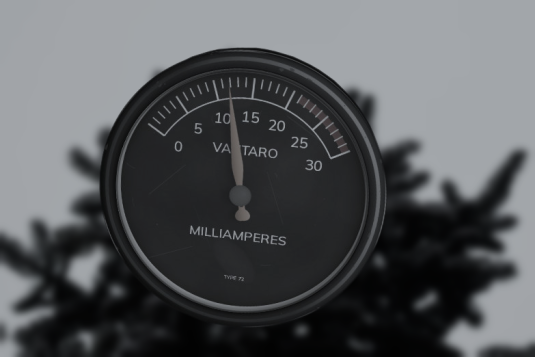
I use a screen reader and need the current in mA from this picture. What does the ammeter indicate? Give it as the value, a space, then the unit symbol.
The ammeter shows 12 mA
